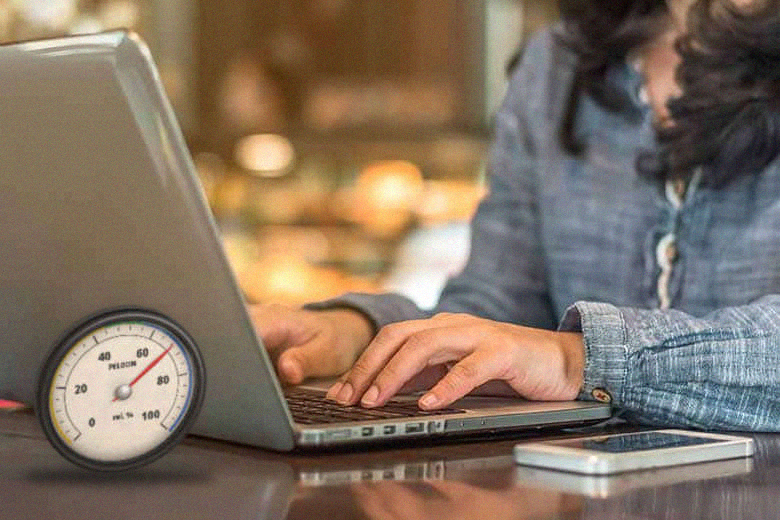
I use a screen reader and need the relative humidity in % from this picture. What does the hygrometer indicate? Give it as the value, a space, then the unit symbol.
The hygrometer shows 68 %
